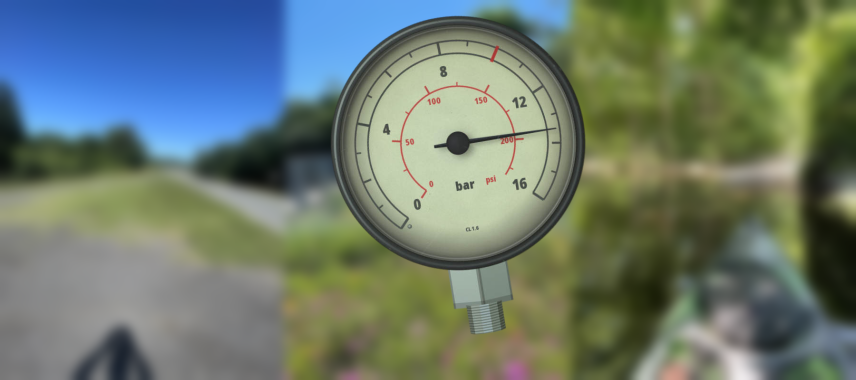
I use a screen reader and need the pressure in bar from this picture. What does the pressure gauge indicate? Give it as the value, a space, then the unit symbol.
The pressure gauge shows 13.5 bar
